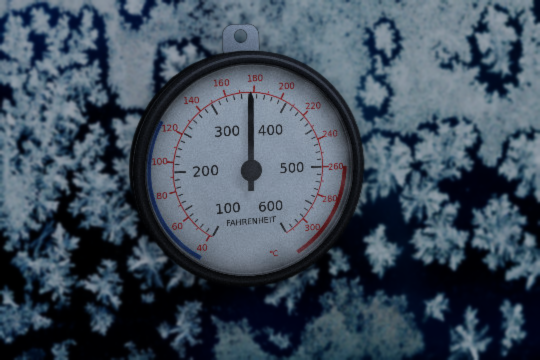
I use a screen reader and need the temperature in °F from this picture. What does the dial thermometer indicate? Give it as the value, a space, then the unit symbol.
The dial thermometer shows 350 °F
